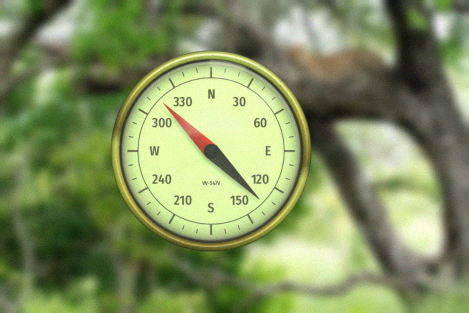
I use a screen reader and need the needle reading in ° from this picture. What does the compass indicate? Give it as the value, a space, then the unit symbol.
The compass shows 315 °
